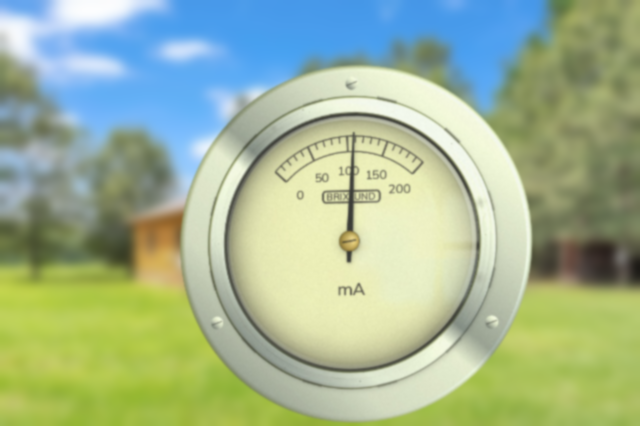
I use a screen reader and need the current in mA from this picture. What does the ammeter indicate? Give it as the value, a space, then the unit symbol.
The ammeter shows 110 mA
